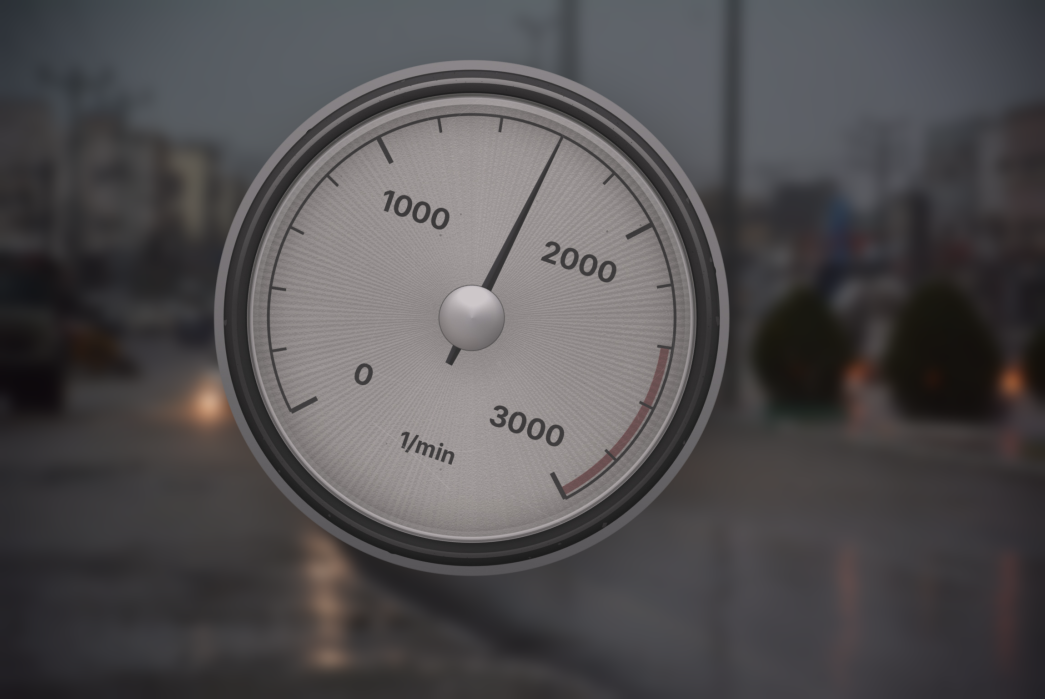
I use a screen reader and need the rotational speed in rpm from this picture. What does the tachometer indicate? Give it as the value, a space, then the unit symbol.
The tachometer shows 1600 rpm
